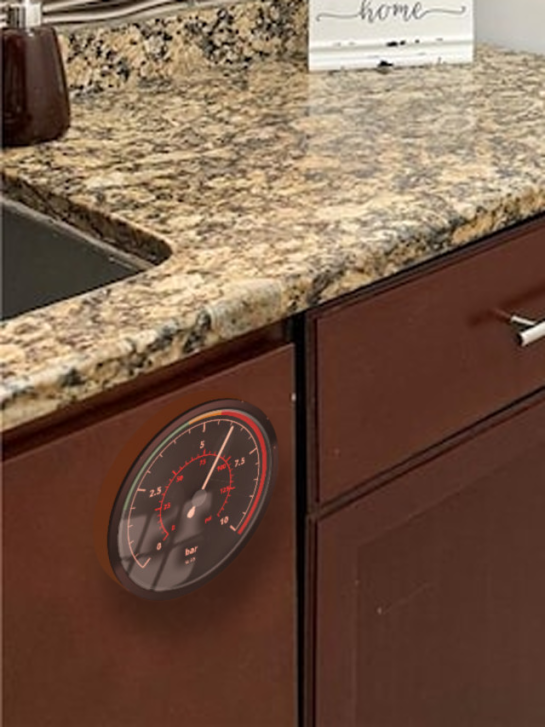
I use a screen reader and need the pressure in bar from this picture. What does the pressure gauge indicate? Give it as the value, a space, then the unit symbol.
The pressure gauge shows 6 bar
